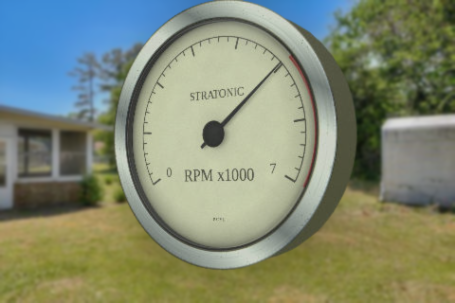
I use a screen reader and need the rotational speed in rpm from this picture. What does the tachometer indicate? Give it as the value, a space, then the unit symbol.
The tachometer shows 5000 rpm
